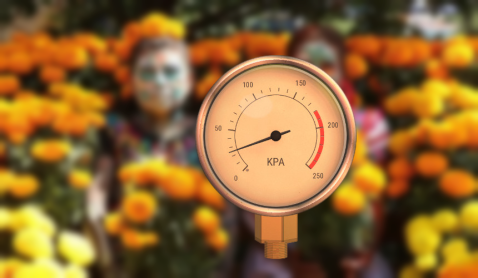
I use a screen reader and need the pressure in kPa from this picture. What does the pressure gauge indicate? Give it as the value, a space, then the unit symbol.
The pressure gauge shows 25 kPa
